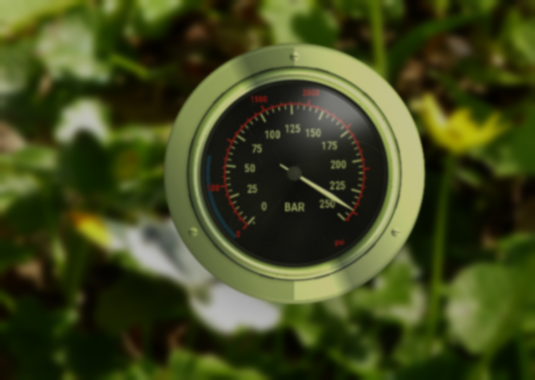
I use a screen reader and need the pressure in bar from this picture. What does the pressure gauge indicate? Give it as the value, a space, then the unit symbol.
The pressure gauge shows 240 bar
